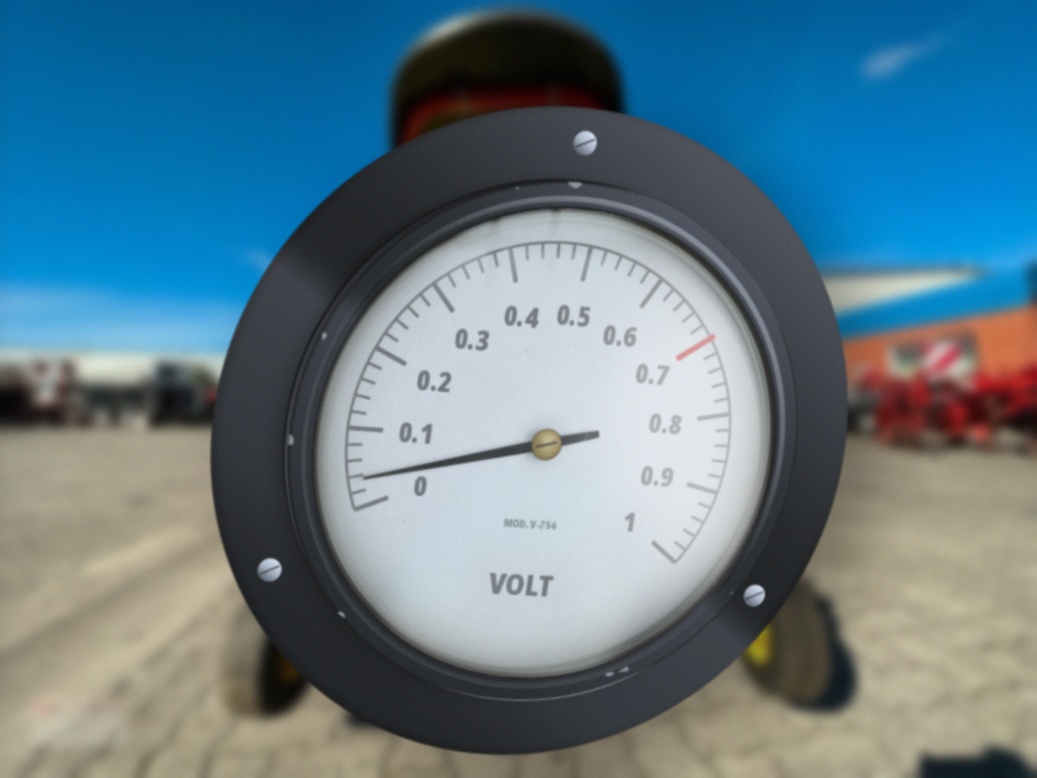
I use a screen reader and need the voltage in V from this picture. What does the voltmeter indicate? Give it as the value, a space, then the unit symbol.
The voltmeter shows 0.04 V
